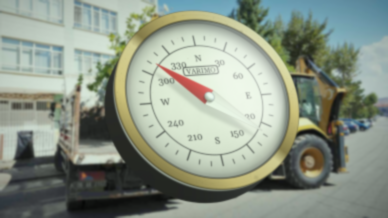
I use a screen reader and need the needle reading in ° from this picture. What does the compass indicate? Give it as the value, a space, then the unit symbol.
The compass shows 310 °
